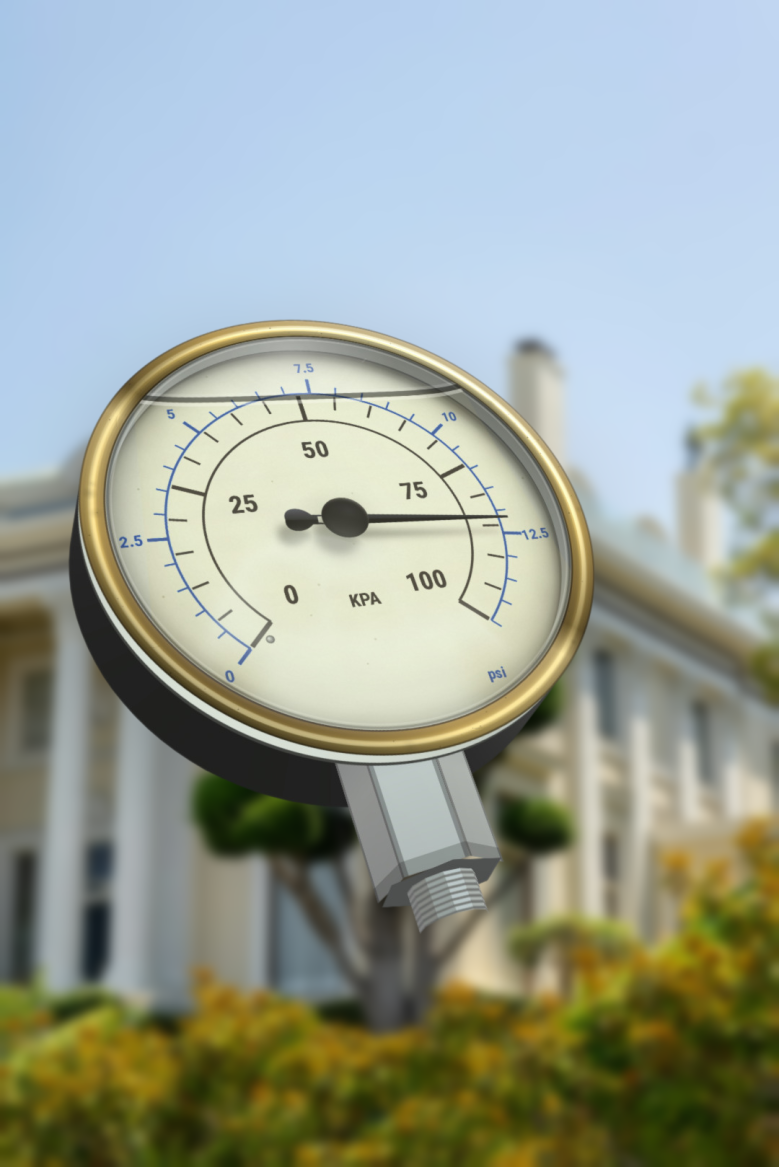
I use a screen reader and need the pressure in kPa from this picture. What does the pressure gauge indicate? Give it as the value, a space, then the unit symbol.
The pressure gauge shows 85 kPa
